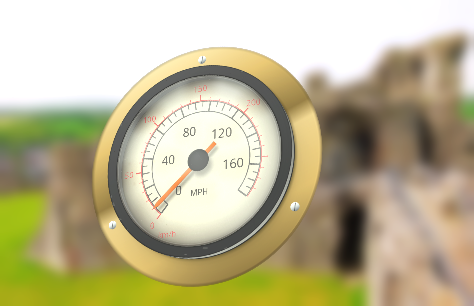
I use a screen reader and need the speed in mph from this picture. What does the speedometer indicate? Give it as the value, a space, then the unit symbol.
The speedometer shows 5 mph
